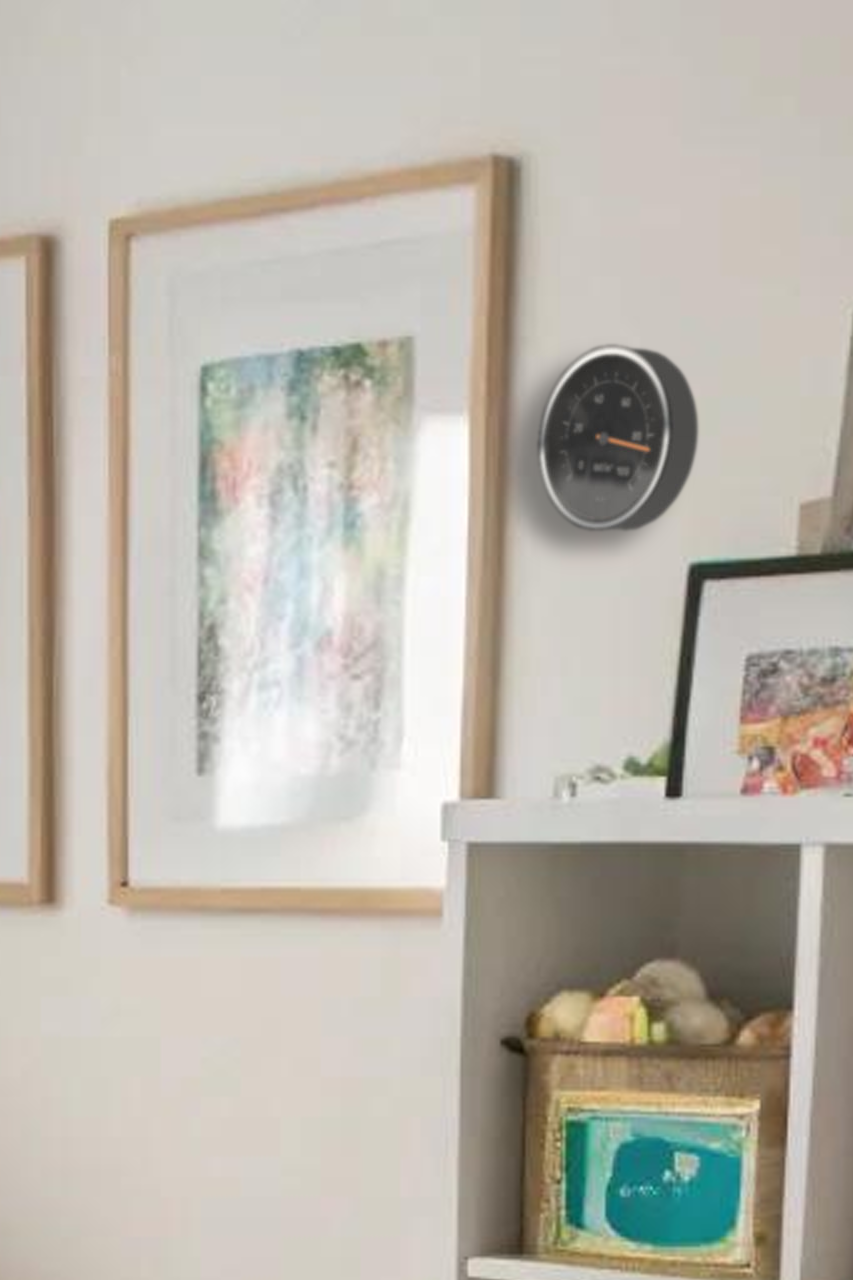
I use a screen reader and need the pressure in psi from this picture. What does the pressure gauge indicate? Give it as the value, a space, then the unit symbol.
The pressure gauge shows 85 psi
